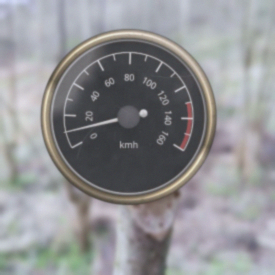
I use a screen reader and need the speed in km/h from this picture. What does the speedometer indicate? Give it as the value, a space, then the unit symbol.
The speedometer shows 10 km/h
